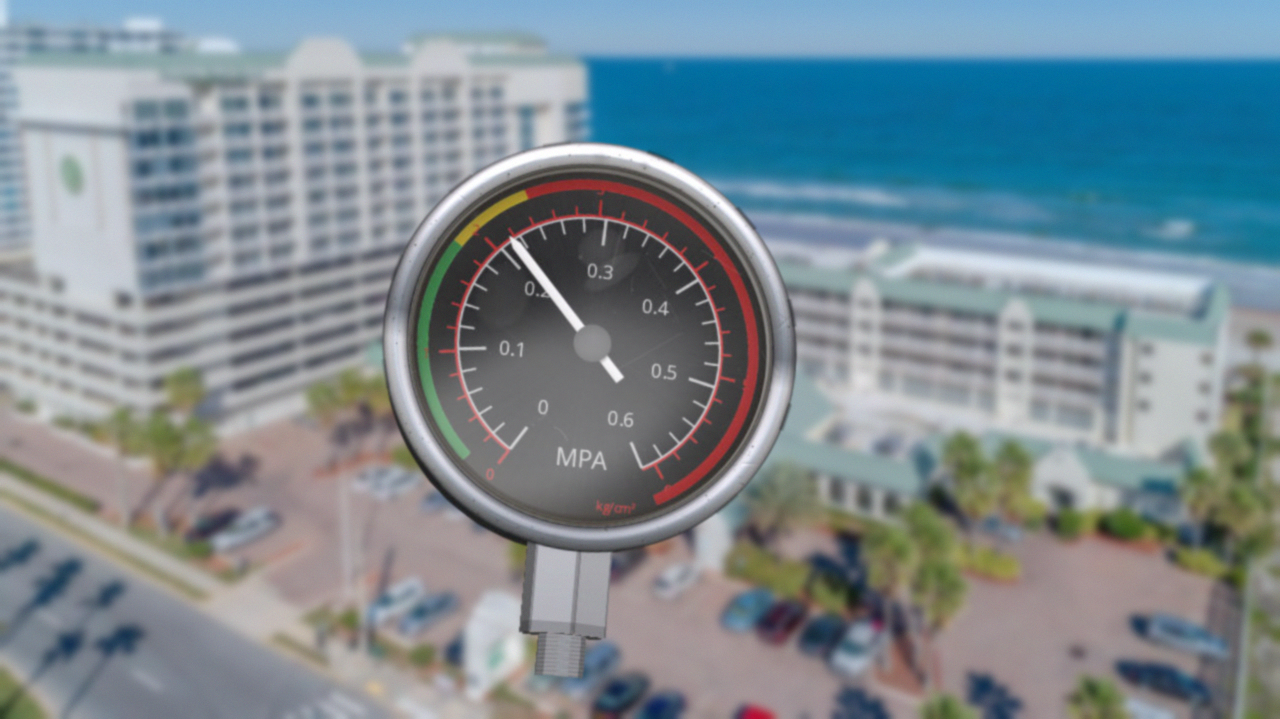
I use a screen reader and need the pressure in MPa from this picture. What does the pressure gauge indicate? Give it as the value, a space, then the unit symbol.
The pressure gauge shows 0.21 MPa
